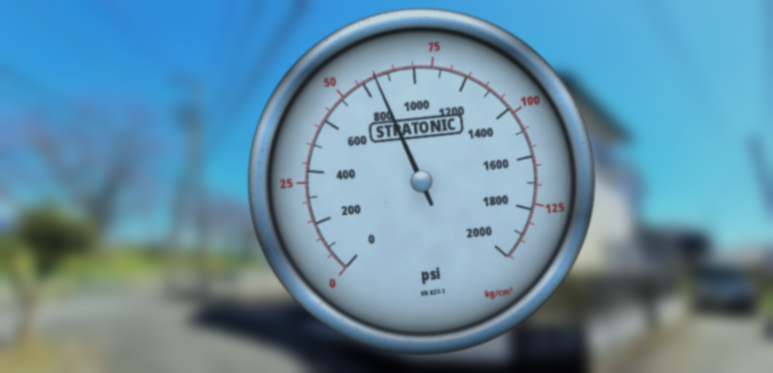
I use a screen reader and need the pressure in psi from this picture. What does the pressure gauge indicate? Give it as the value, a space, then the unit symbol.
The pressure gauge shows 850 psi
